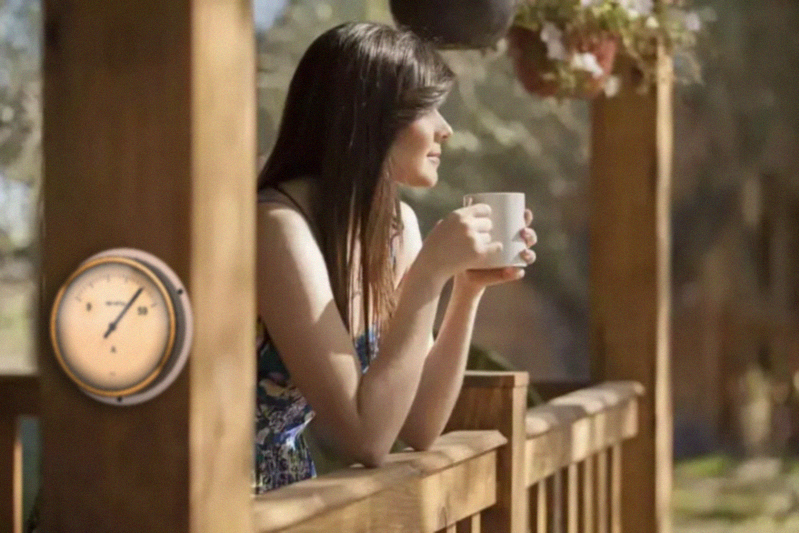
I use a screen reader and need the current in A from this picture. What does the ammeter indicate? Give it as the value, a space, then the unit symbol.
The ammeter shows 40 A
